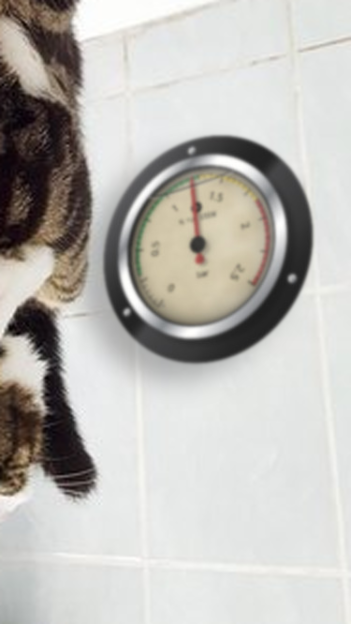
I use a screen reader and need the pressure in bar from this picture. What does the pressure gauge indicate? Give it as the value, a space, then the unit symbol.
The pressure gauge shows 1.25 bar
